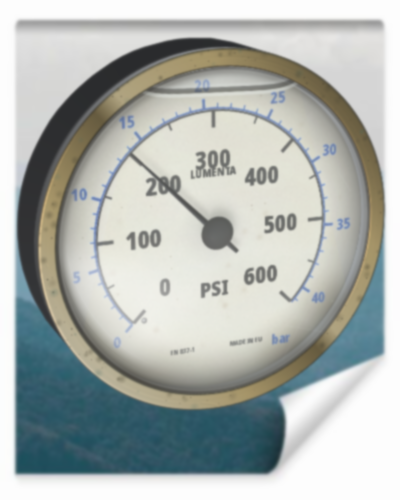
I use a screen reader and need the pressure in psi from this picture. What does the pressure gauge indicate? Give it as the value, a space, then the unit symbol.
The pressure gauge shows 200 psi
